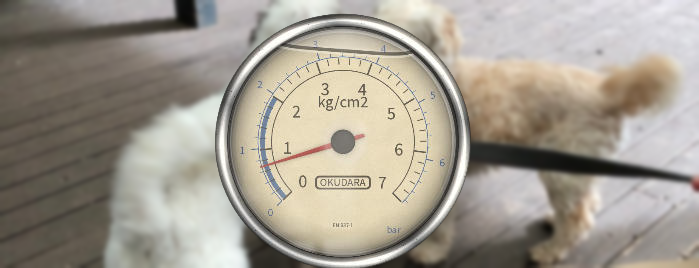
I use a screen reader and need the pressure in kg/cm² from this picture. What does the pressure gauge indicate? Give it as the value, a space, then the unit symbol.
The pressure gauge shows 0.7 kg/cm²
